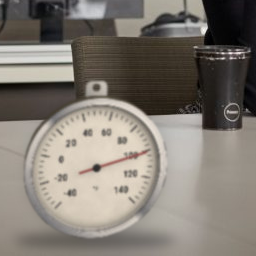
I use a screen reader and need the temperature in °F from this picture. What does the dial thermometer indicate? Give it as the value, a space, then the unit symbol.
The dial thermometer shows 100 °F
